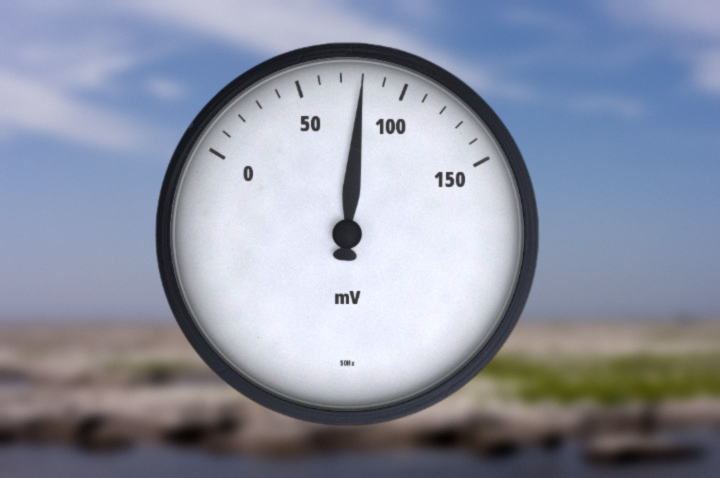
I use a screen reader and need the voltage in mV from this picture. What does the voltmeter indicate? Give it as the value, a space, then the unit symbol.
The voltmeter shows 80 mV
